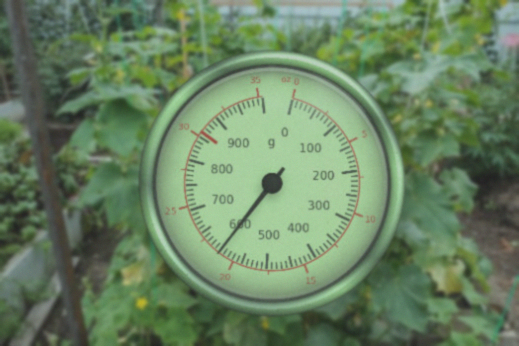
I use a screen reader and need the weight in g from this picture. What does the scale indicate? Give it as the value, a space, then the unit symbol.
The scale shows 600 g
